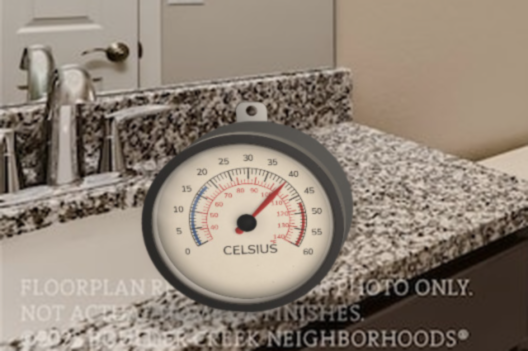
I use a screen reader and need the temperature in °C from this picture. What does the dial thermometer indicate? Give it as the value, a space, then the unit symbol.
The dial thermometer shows 40 °C
